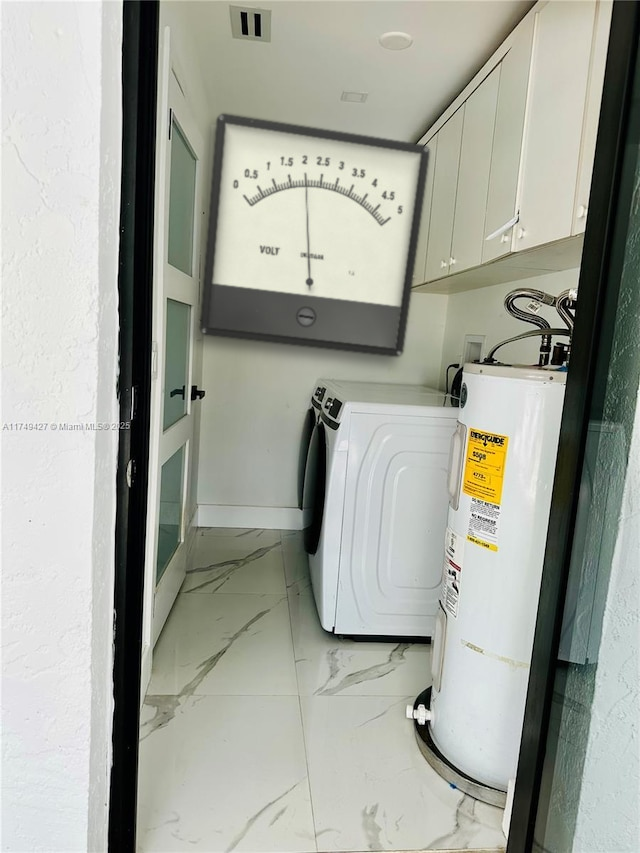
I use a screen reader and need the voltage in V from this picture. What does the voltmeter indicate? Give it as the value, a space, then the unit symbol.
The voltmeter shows 2 V
